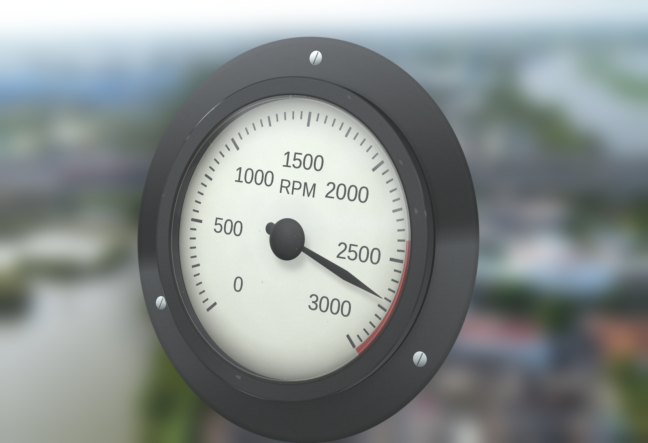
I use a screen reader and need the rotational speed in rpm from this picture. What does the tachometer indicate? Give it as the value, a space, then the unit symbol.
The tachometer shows 2700 rpm
